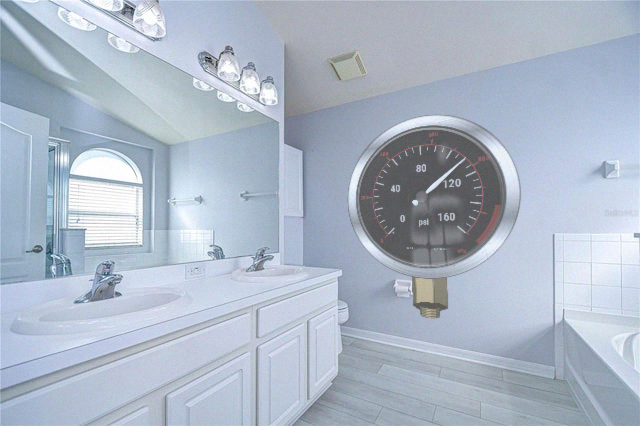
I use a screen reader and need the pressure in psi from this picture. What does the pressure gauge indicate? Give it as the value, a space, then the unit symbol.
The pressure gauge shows 110 psi
